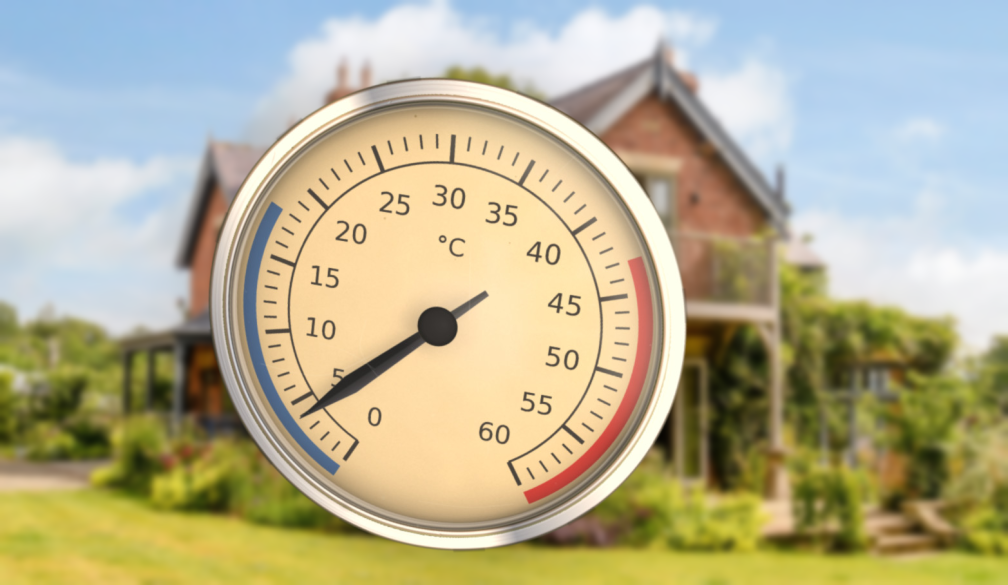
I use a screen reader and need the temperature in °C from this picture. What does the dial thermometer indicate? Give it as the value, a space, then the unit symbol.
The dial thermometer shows 4 °C
